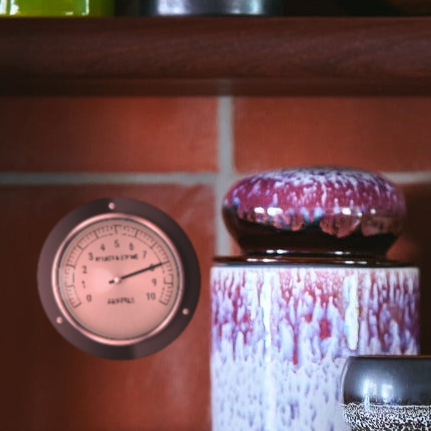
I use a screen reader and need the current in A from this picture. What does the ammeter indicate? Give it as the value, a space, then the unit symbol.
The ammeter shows 8 A
